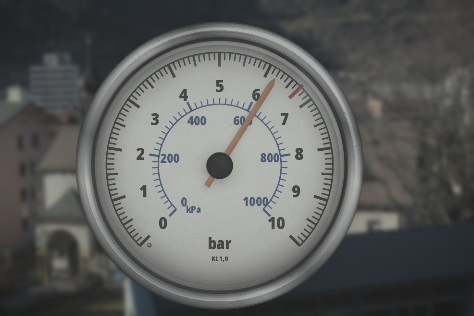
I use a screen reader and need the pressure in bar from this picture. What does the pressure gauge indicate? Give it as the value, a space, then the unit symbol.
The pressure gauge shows 6.2 bar
